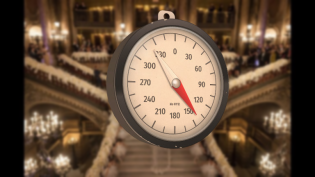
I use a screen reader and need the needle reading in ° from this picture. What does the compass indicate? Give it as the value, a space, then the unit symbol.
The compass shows 142.5 °
